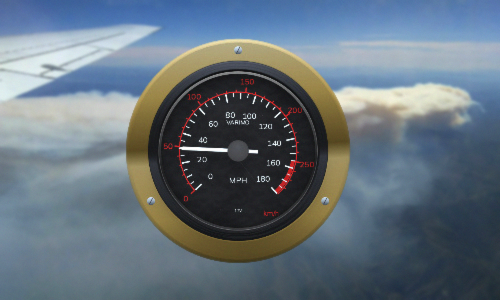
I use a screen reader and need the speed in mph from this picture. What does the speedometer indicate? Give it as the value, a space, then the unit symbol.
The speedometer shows 30 mph
